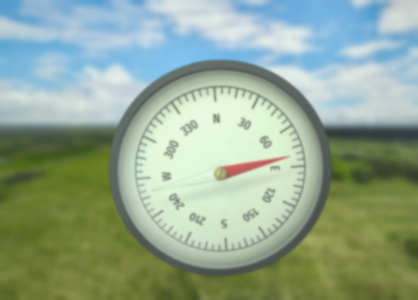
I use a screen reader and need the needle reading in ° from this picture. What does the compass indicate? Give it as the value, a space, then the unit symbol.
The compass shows 80 °
